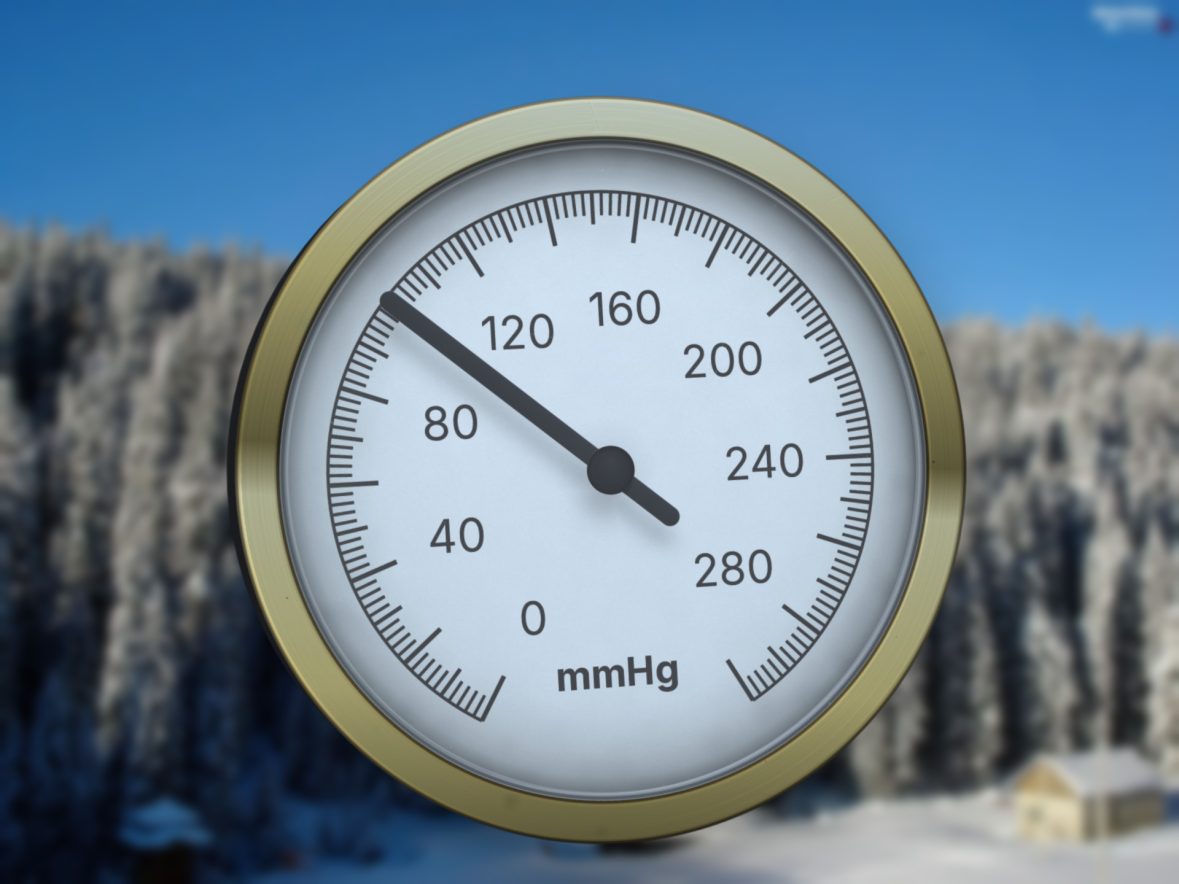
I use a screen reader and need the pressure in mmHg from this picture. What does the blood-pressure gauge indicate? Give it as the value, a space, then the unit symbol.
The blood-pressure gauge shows 100 mmHg
